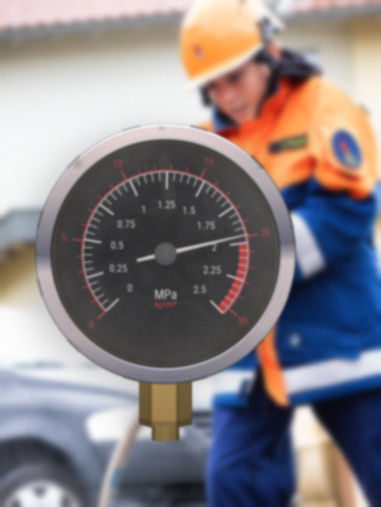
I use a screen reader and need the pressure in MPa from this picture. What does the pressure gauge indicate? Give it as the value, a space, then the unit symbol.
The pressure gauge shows 1.95 MPa
